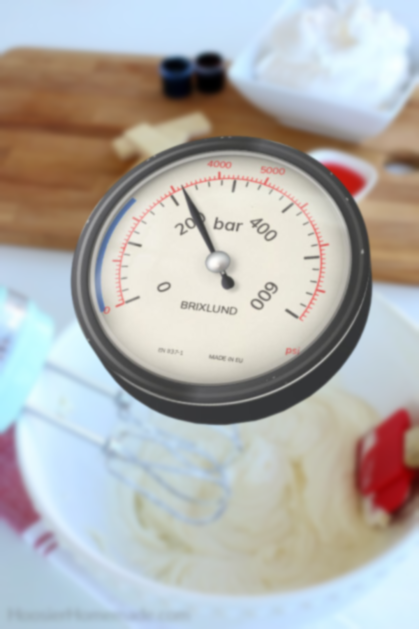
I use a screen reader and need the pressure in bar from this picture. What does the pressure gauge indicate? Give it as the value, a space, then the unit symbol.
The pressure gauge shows 220 bar
